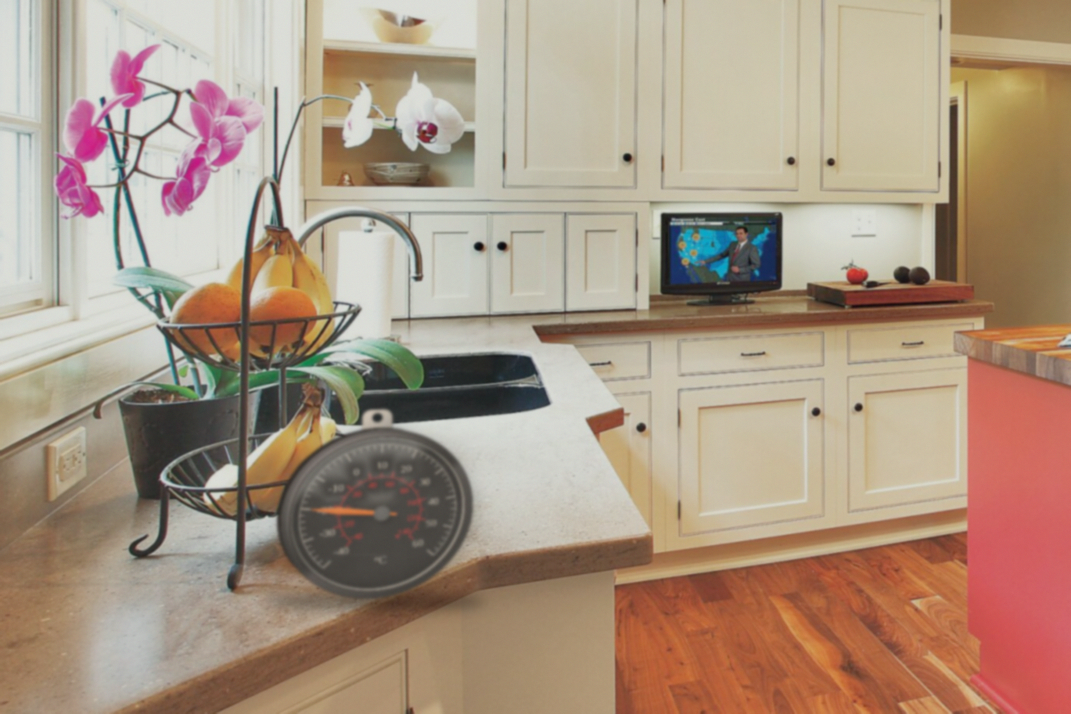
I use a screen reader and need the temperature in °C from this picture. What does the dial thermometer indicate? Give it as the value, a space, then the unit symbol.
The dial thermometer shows -20 °C
